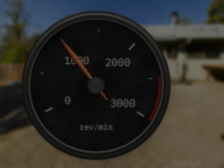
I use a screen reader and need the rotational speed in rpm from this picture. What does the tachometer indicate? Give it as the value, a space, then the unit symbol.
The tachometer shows 1000 rpm
